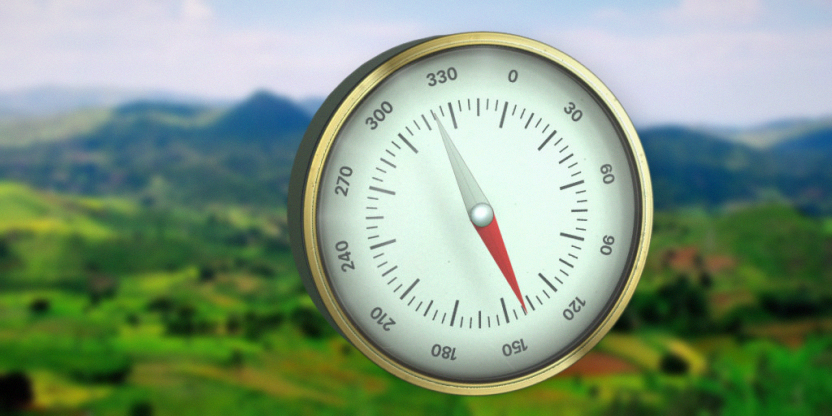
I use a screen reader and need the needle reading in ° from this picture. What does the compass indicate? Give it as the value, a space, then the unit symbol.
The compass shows 140 °
